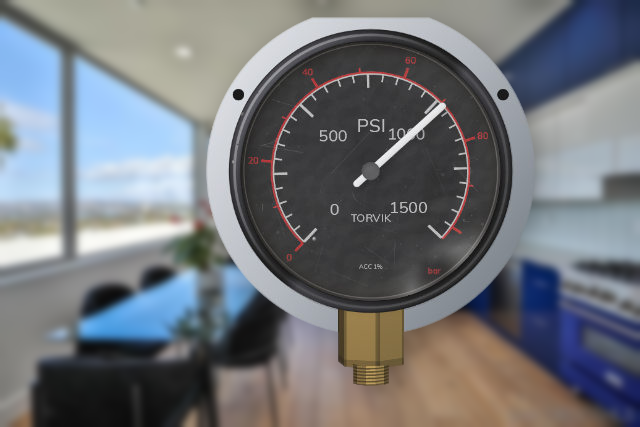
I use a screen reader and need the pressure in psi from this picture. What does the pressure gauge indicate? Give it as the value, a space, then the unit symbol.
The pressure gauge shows 1025 psi
